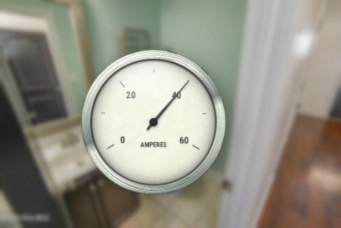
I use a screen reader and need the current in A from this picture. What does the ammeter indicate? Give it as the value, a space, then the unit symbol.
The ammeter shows 40 A
